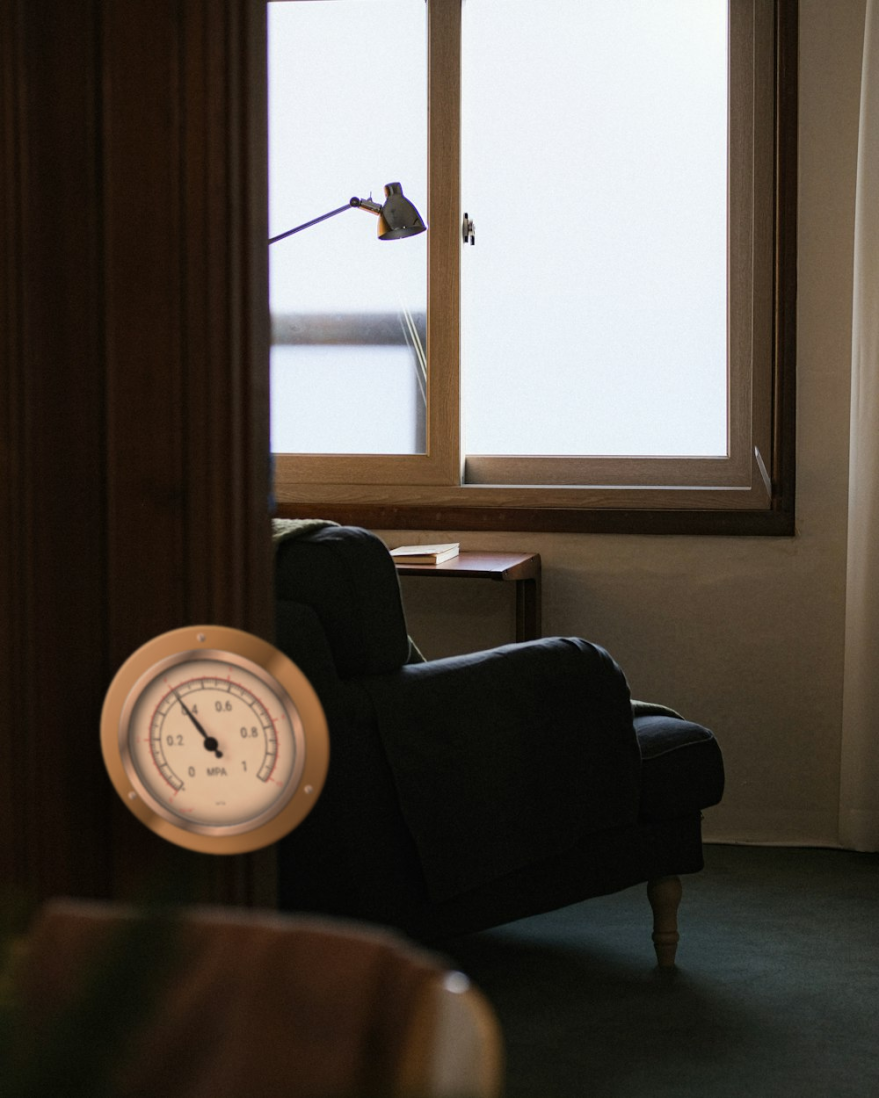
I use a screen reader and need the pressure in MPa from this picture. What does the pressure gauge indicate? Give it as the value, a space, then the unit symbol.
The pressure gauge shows 0.4 MPa
